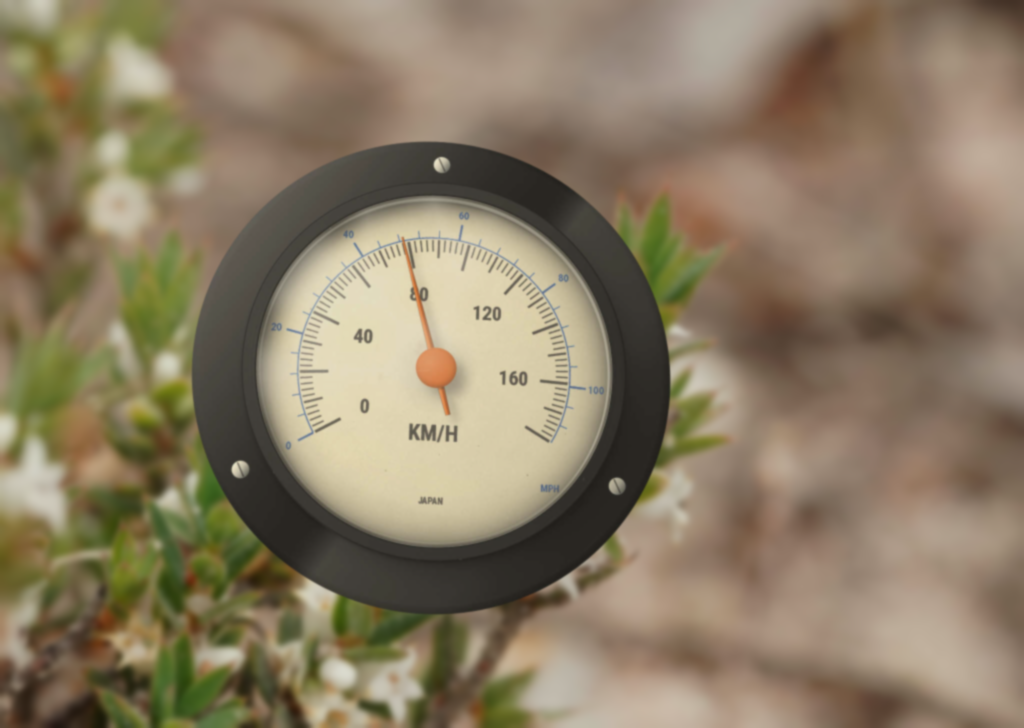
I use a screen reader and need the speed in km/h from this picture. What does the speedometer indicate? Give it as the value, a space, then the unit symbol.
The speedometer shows 78 km/h
